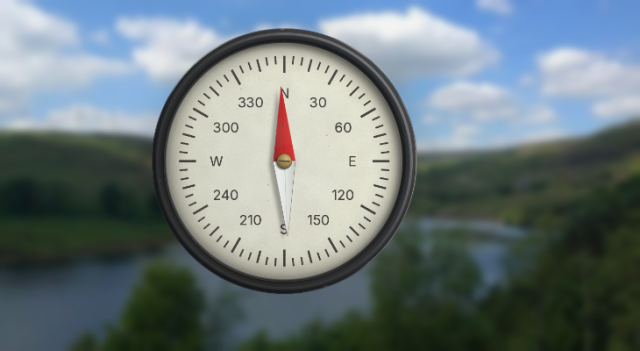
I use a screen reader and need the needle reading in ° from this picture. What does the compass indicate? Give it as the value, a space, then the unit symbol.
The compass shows 357.5 °
